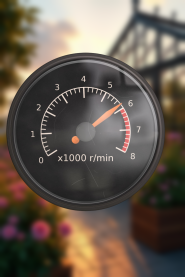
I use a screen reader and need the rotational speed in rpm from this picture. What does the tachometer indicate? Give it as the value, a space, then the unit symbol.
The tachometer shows 5800 rpm
